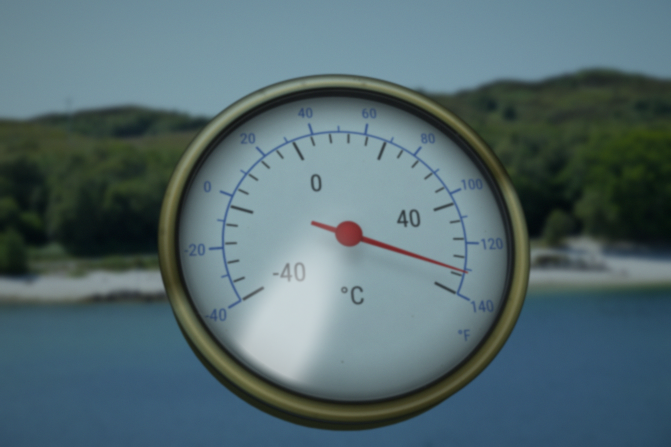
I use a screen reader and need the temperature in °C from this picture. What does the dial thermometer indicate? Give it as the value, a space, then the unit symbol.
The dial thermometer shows 56 °C
